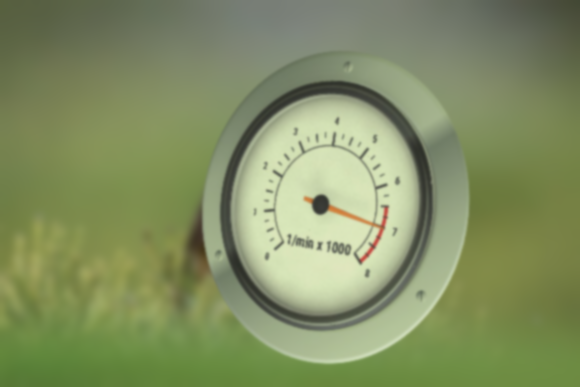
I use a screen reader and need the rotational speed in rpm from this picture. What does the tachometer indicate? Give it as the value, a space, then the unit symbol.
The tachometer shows 7000 rpm
